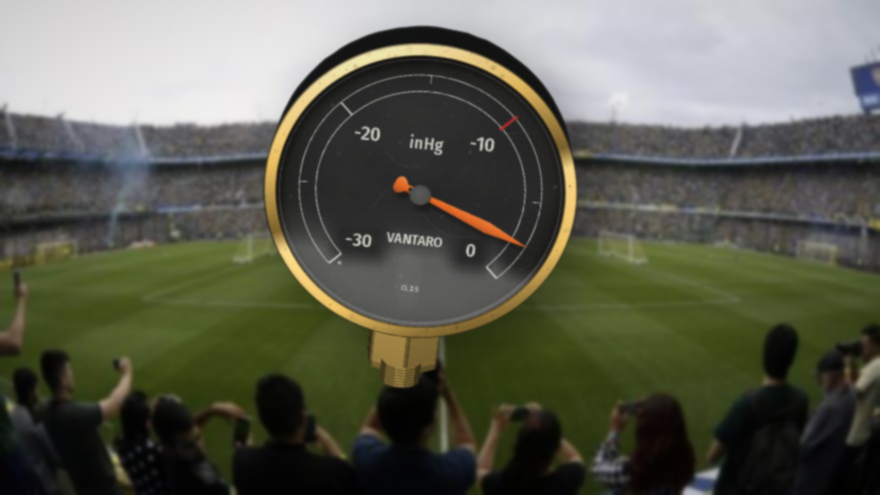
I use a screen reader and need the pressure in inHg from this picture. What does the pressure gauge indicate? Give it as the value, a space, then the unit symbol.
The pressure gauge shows -2.5 inHg
